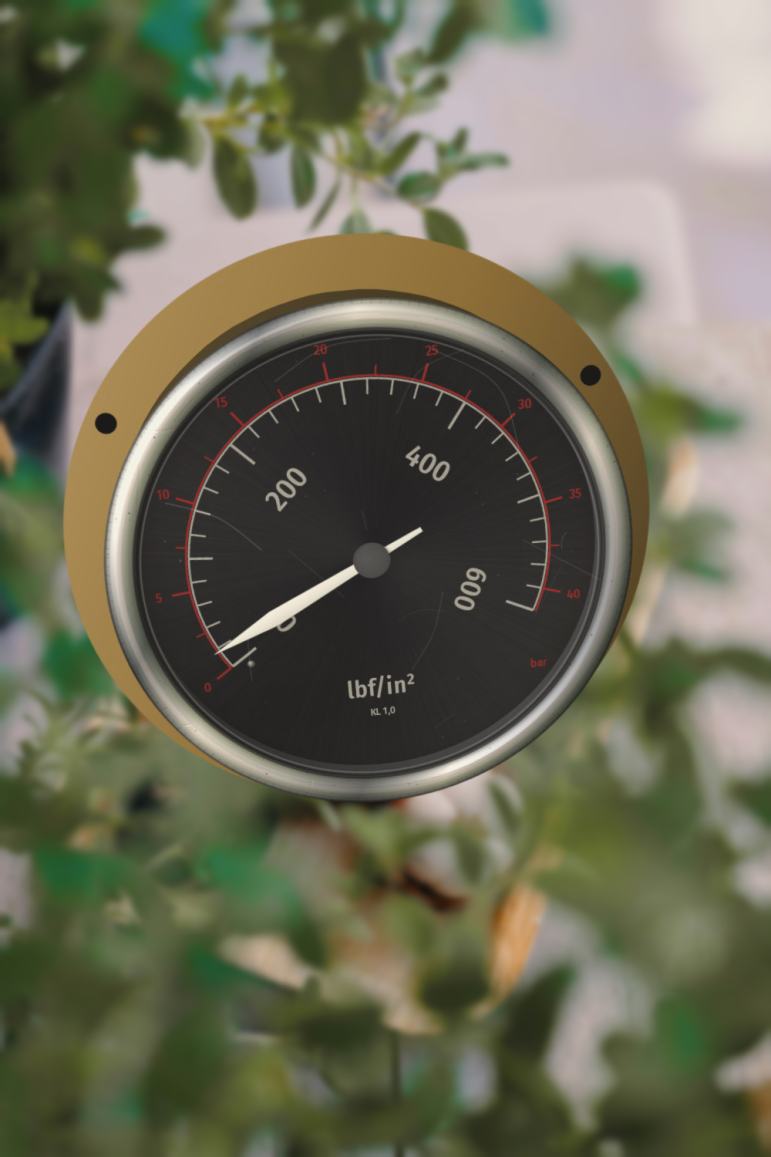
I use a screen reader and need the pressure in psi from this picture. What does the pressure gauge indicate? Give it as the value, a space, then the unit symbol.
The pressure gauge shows 20 psi
